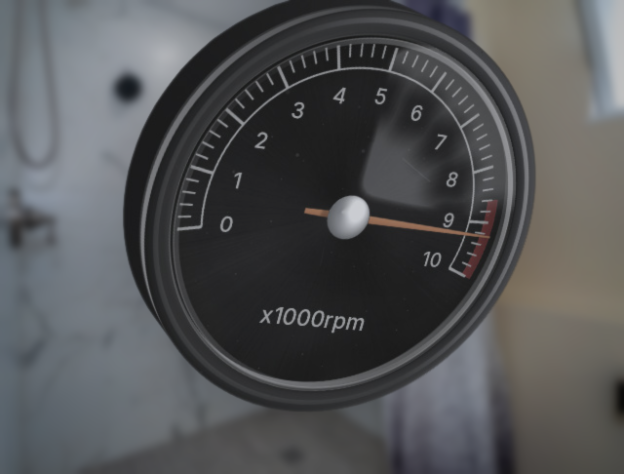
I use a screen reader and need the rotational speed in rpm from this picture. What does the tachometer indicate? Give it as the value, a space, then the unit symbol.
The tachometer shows 9200 rpm
